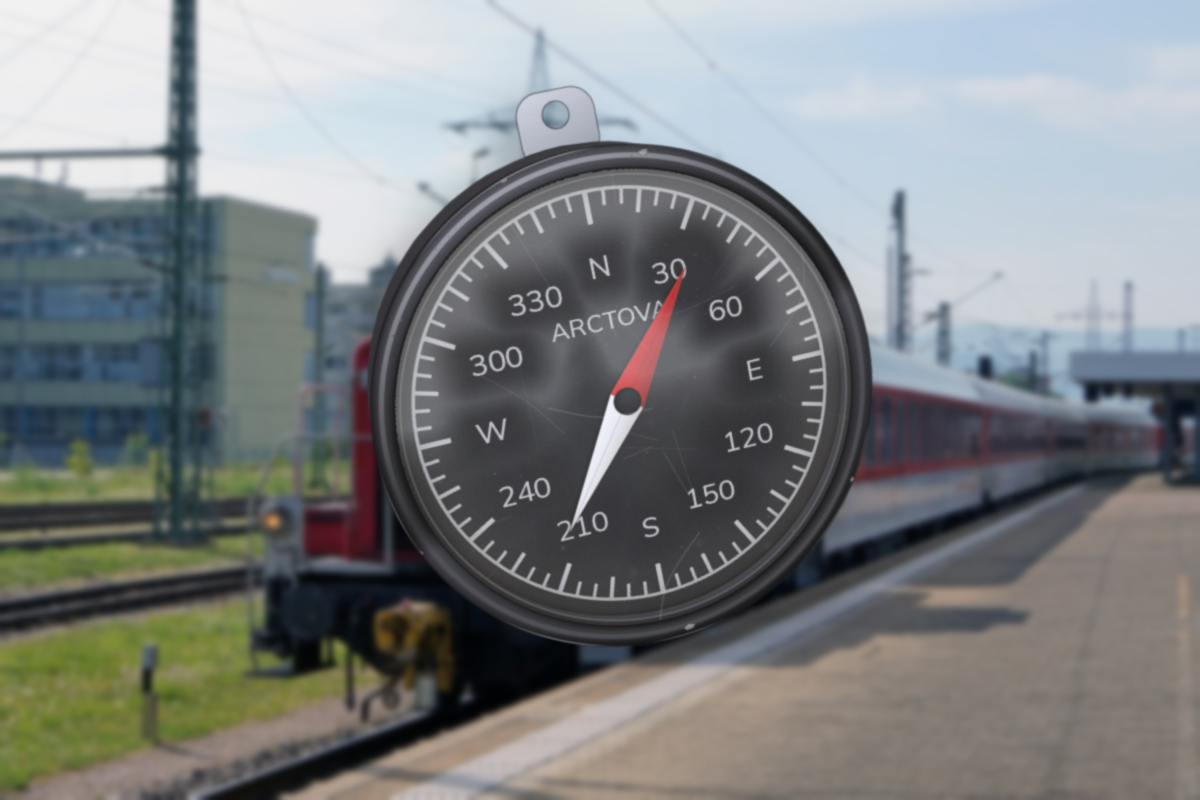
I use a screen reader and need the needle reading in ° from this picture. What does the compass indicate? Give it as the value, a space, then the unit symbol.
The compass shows 35 °
